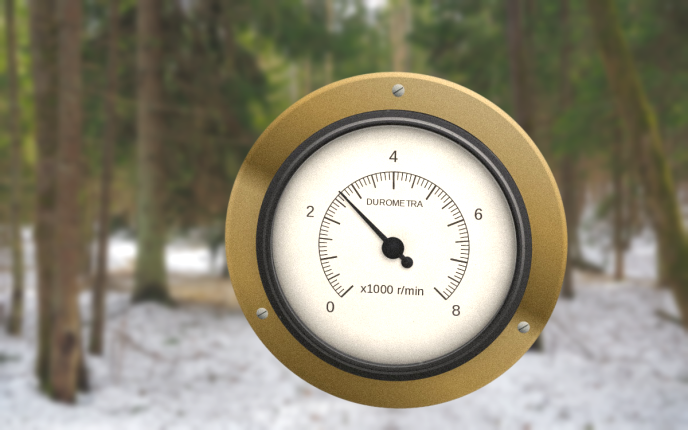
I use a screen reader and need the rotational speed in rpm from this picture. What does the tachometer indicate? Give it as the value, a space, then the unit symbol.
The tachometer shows 2700 rpm
